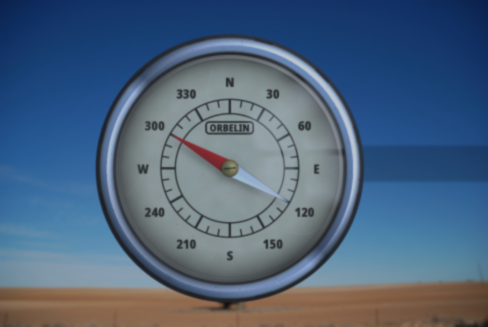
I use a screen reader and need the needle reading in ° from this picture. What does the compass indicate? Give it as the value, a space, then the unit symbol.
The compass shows 300 °
